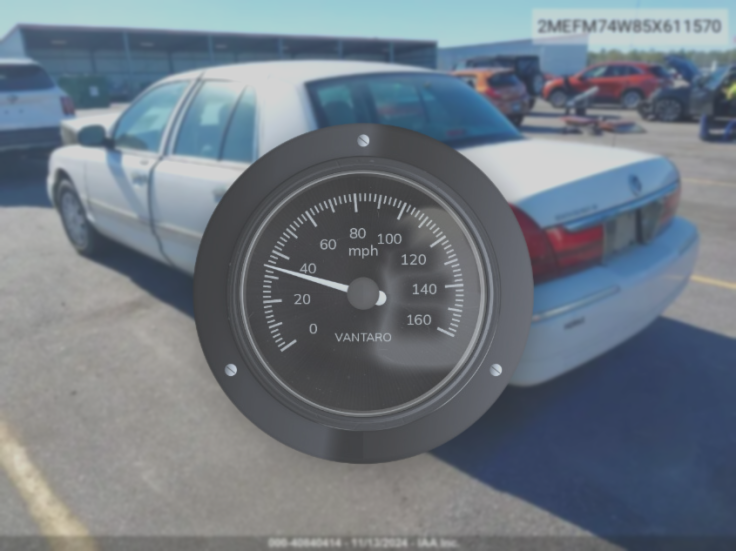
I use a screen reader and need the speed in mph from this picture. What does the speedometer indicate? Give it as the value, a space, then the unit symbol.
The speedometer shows 34 mph
